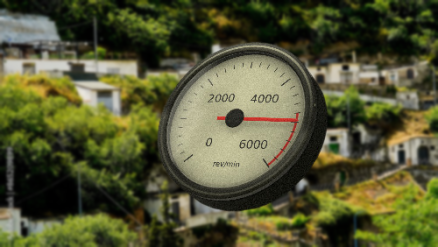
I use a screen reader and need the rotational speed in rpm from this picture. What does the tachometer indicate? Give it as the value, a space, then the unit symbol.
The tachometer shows 5000 rpm
